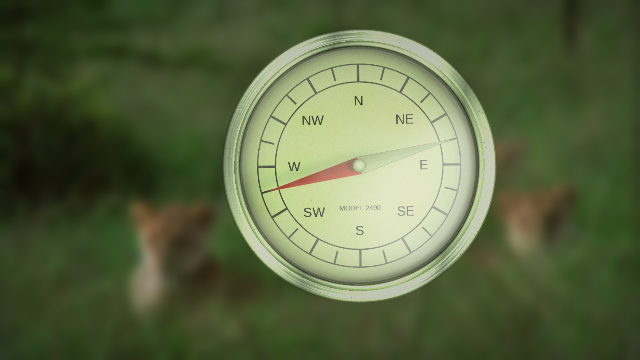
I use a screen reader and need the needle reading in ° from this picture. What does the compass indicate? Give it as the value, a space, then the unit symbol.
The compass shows 255 °
